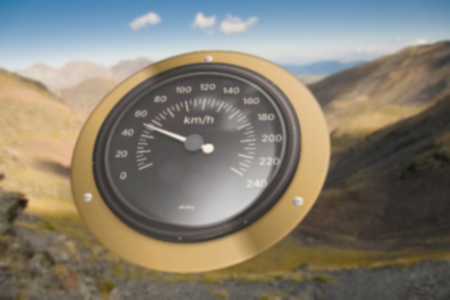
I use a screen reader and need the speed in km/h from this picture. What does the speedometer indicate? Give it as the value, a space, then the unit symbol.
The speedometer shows 50 km/h
